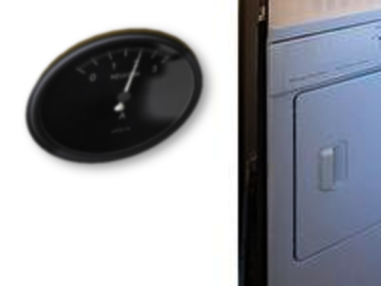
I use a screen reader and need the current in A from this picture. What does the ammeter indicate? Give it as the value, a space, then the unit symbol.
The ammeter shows 2 A
